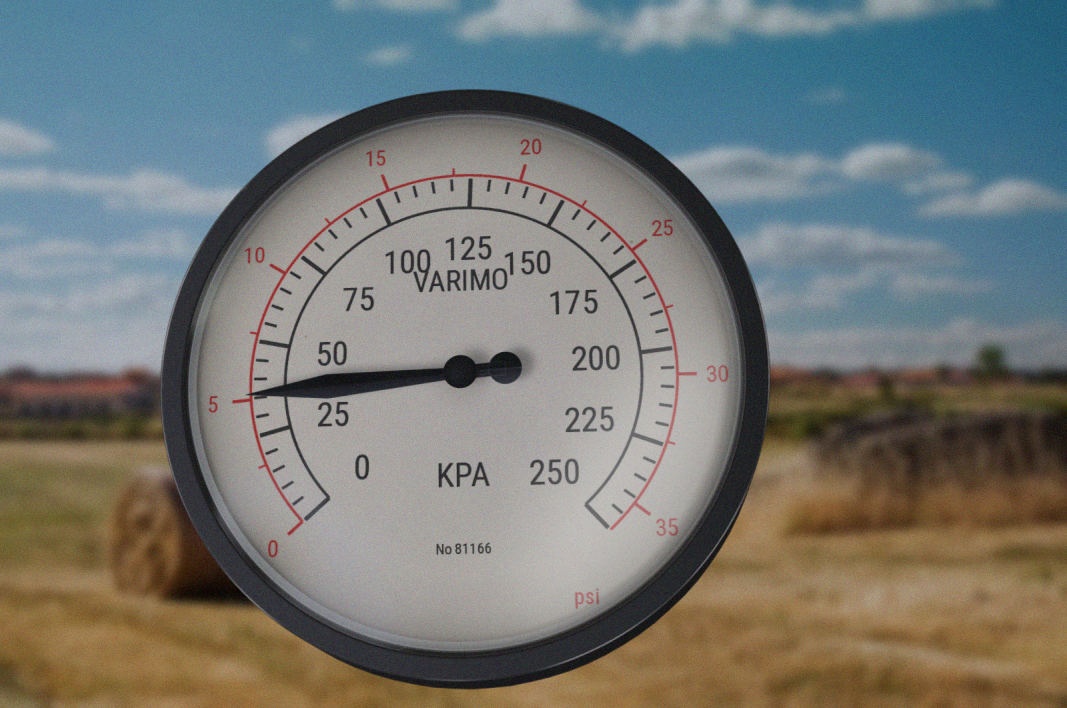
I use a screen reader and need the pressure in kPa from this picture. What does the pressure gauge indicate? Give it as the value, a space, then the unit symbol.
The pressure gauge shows 35 kPa
